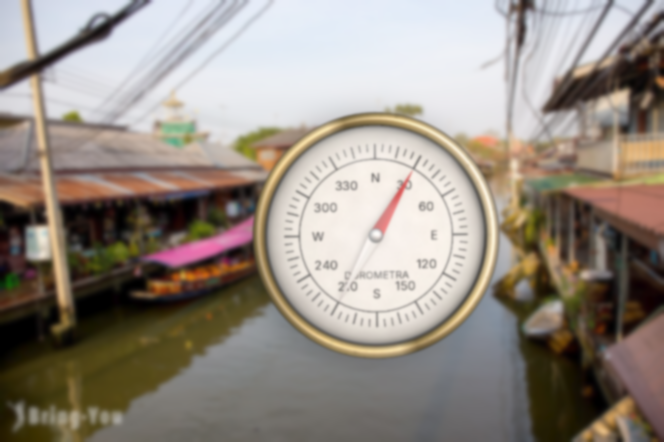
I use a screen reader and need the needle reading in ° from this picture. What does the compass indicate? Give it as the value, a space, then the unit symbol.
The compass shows 30 °
